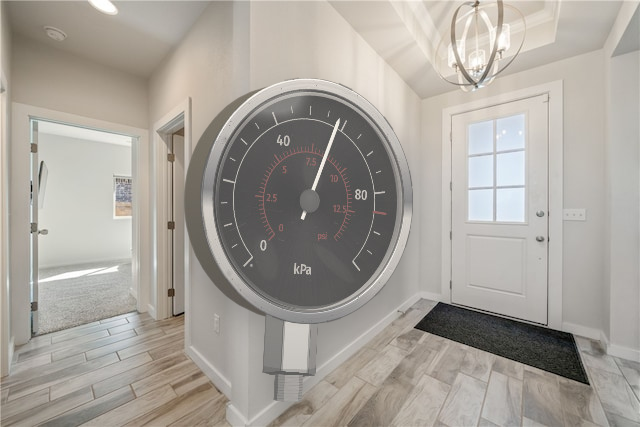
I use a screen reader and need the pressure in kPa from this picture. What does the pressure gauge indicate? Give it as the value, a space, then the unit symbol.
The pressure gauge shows 57.5 kPa
